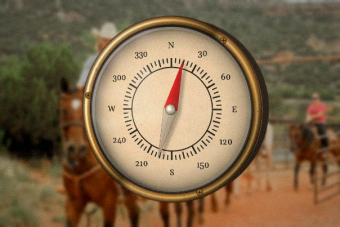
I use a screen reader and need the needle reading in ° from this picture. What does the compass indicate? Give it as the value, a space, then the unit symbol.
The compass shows 15 °
